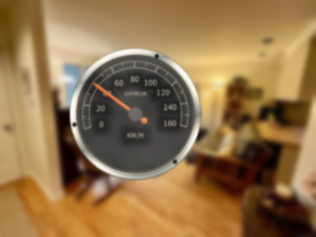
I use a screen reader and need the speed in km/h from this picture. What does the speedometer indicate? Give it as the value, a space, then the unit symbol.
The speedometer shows 40 km/h
